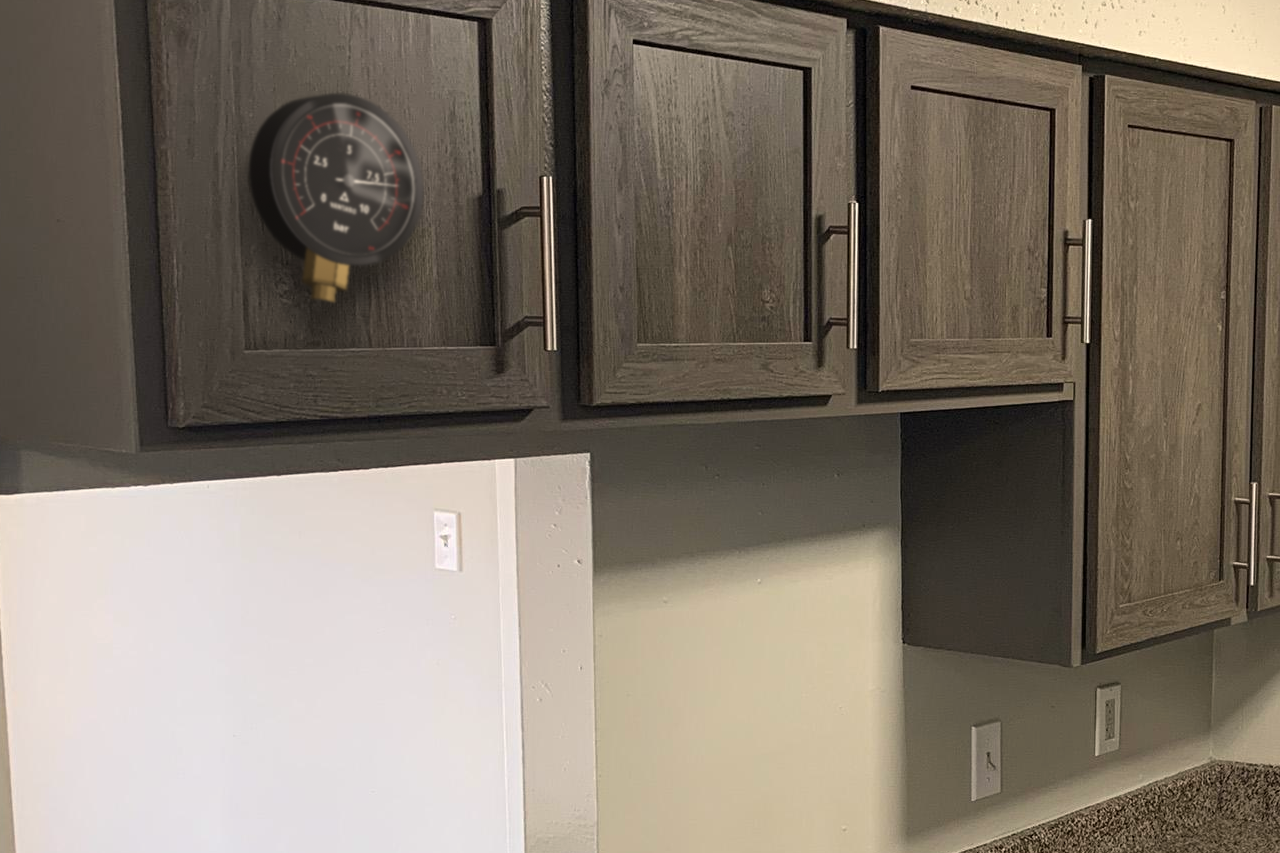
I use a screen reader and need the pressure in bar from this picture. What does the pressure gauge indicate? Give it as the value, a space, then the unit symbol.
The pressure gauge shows 8 bar
